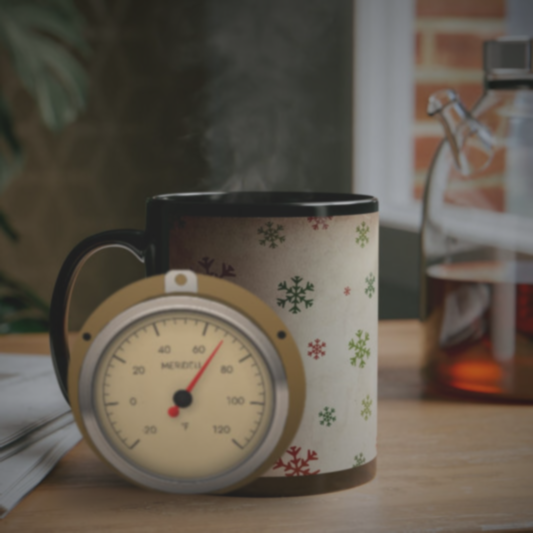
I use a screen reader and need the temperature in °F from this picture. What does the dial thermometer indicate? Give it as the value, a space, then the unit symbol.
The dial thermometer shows 68 °F
